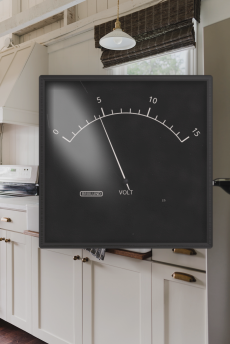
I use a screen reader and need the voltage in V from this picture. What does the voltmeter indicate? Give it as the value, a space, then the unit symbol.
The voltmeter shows 4.5 V
